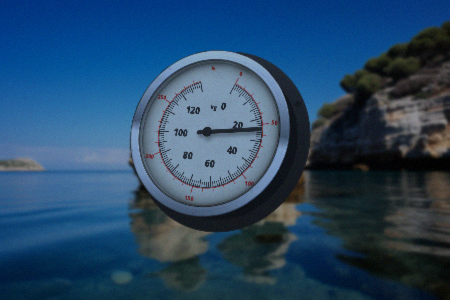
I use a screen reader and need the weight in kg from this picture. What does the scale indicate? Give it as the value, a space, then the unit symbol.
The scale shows 25 kg
